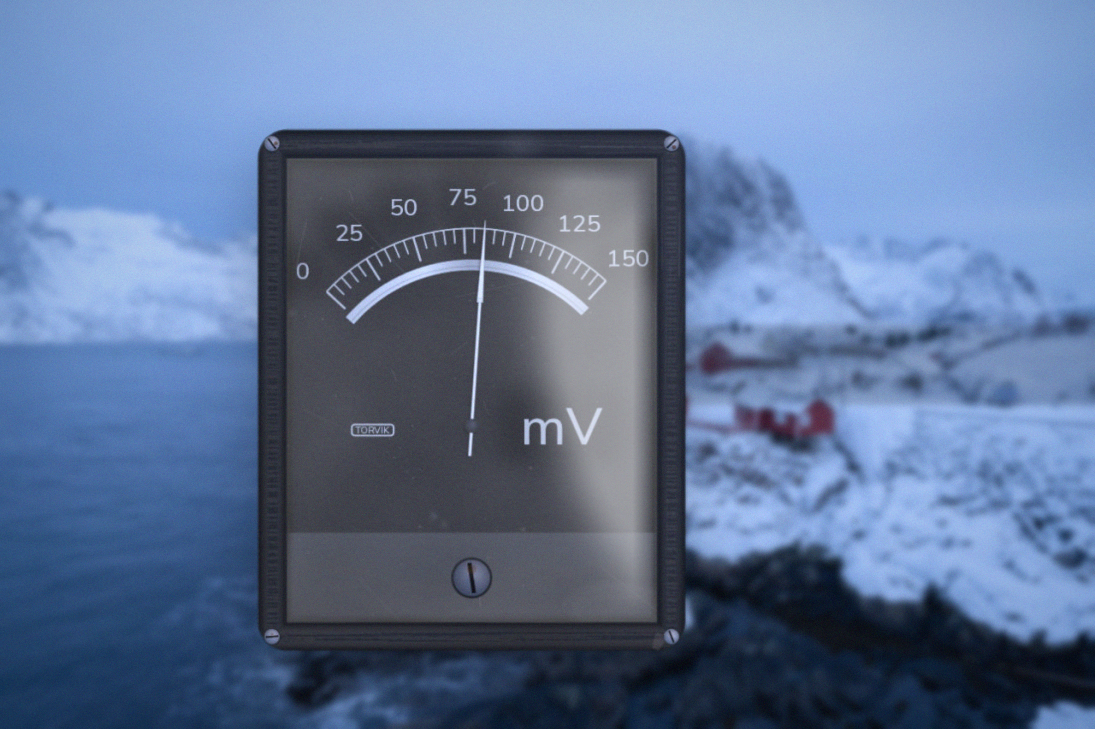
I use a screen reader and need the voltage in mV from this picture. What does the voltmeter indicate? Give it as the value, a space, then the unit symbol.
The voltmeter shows 85 mV
